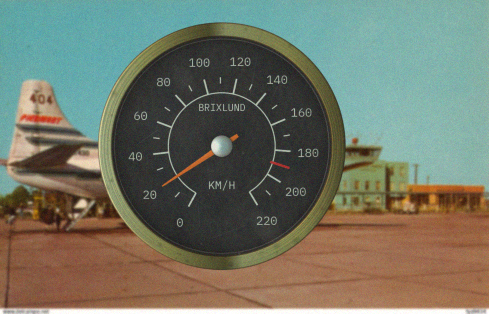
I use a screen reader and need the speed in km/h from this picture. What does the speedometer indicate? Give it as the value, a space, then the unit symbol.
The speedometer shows 20 km/h
